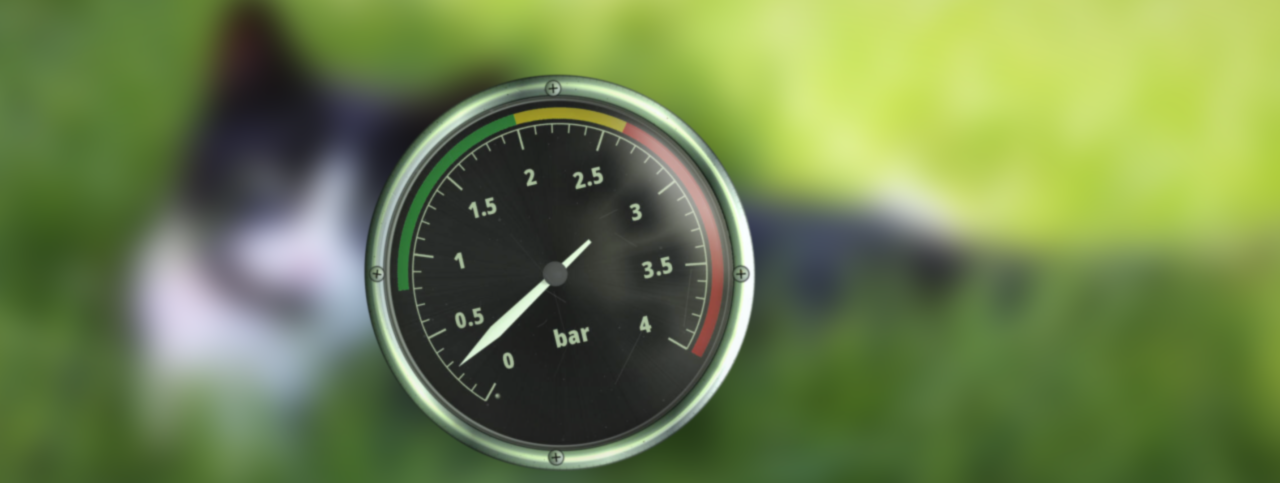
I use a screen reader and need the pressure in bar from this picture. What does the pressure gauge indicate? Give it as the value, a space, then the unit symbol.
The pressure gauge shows 0.25 bar
